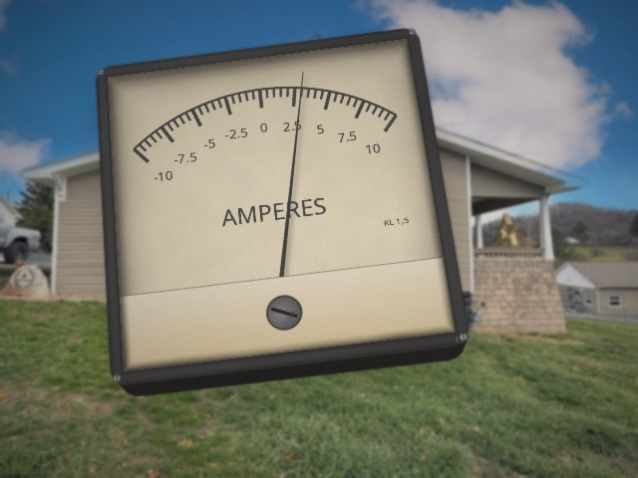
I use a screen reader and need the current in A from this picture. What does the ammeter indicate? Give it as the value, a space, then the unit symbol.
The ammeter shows 3 A
